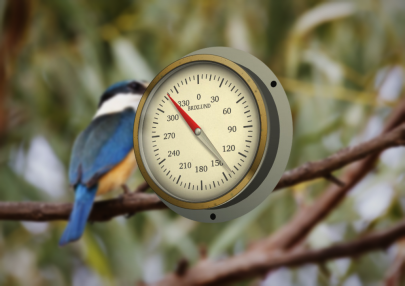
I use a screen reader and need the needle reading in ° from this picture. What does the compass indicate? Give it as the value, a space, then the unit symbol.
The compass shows 320 °
